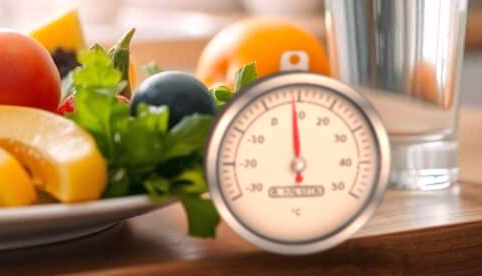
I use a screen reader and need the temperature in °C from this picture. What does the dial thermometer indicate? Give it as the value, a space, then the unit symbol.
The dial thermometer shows 8 °C
